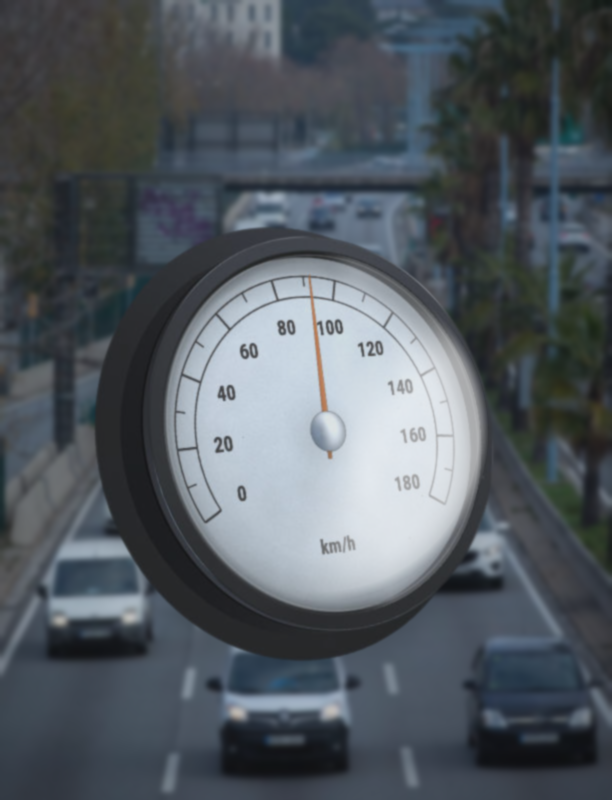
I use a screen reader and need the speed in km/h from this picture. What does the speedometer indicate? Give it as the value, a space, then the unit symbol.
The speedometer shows 90 km/h
